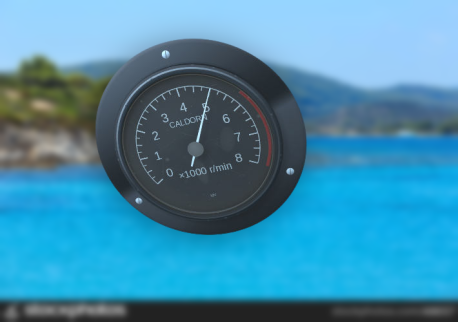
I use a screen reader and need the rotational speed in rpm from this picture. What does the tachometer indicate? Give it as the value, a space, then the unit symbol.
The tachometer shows 5000 rpm
